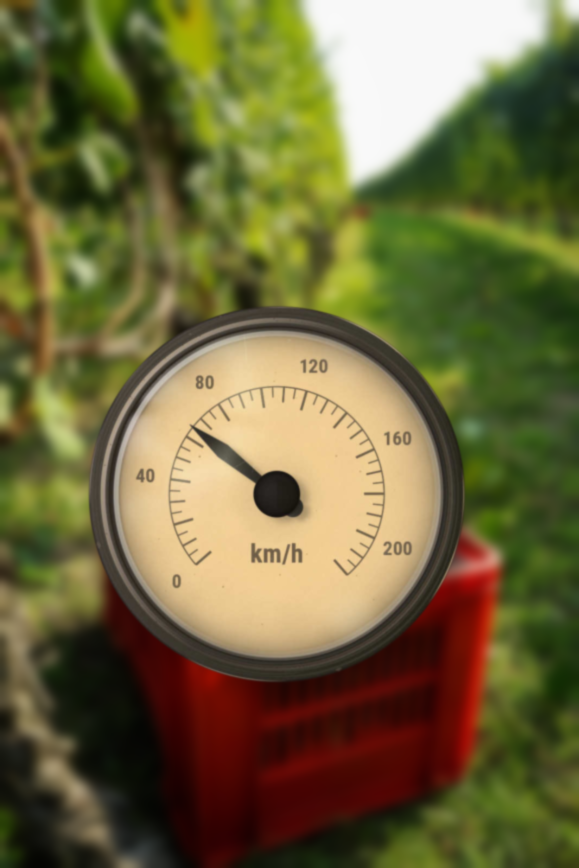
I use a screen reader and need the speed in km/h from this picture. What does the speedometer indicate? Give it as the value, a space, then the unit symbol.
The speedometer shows 65 km/h
